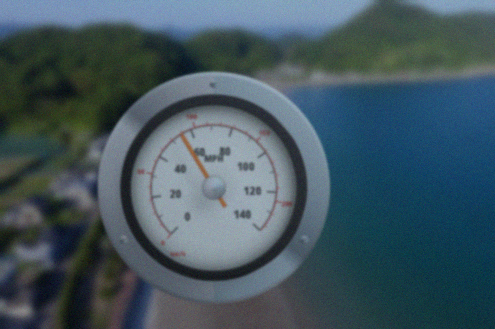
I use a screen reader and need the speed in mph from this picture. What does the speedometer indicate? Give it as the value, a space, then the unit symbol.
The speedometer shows 55 mph
